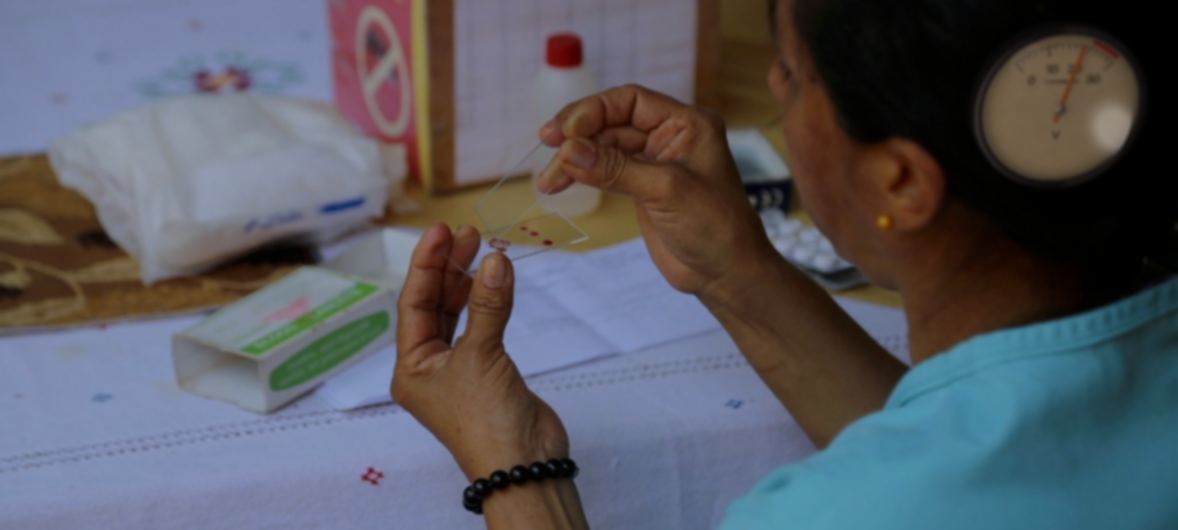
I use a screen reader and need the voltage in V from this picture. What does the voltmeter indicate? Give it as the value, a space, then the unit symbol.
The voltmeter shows 20 V
